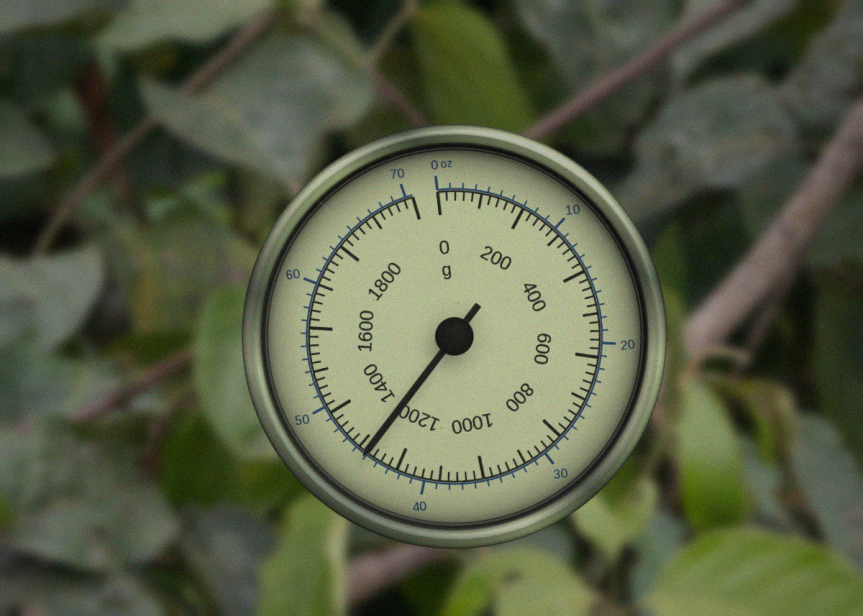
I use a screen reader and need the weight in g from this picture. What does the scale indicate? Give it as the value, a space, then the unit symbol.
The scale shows 1280 g
